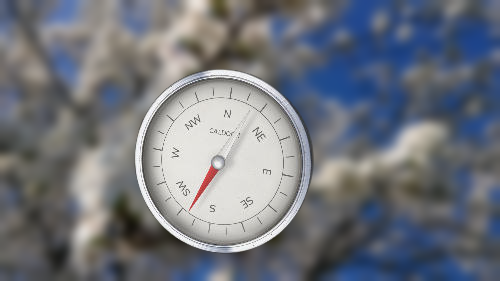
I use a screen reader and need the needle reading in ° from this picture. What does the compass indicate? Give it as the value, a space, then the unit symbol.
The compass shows 202.5 °
